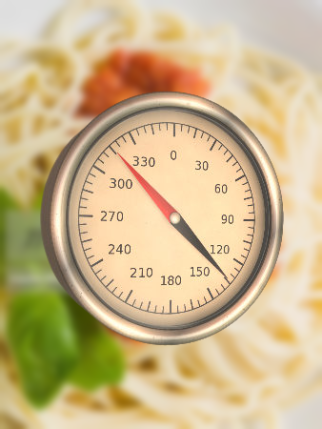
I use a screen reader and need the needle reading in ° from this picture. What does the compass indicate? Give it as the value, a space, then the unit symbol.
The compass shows 315 °
